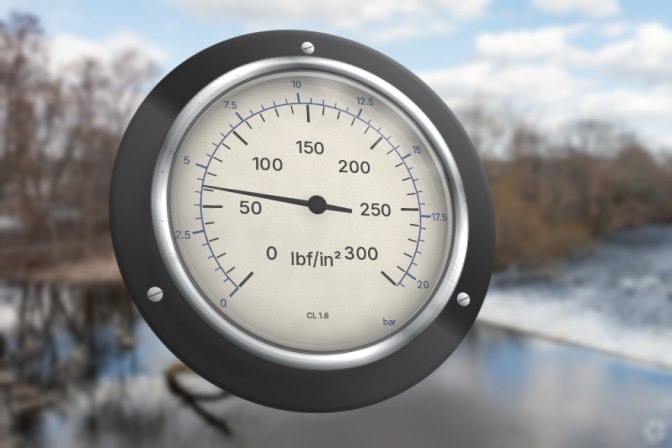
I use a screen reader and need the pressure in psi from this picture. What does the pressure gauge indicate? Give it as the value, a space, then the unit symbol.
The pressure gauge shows 60 psi
